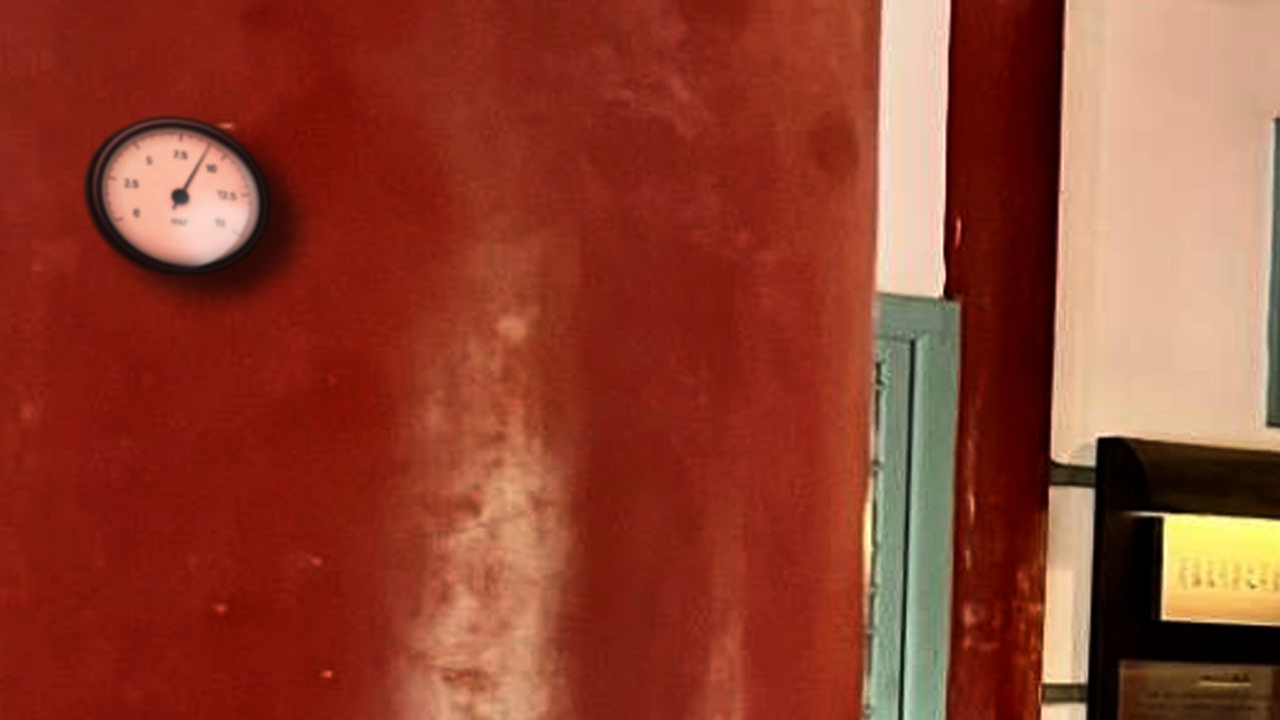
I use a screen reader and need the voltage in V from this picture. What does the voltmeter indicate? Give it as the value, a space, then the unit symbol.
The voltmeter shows 9 V
